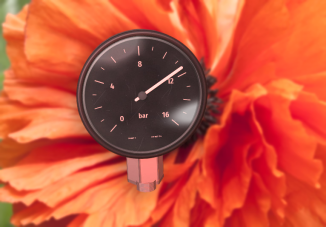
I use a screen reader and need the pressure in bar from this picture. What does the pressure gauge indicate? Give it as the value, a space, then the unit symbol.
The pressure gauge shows 11.5 bar
